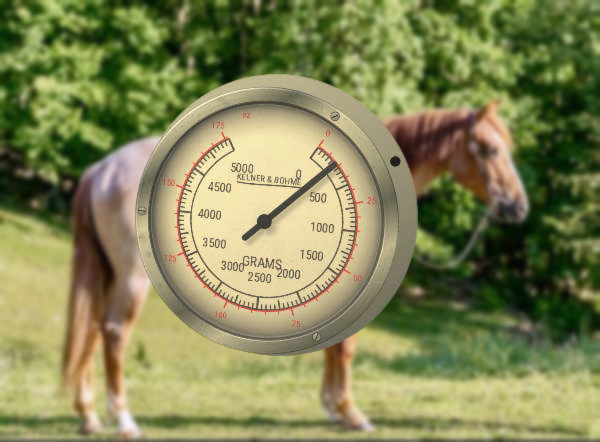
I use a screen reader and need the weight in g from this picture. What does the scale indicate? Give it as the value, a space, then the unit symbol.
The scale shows 250 g
